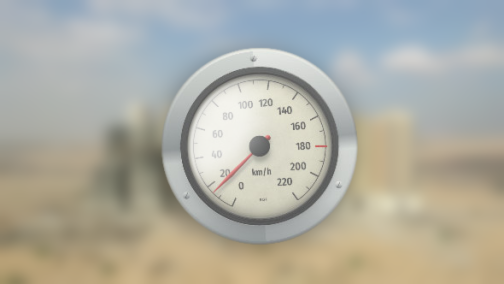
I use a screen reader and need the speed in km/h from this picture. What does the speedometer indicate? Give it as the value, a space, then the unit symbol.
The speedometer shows 15 km/h
